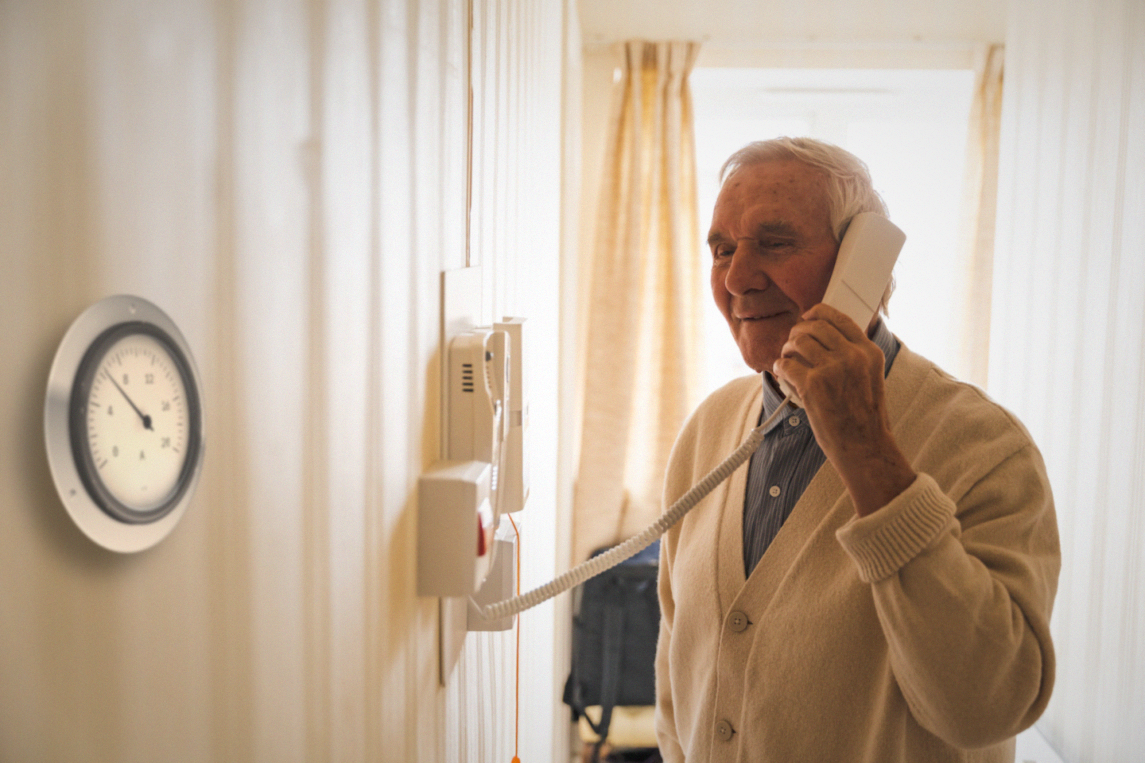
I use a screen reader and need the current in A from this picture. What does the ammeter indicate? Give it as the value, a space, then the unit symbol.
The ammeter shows 6 A
